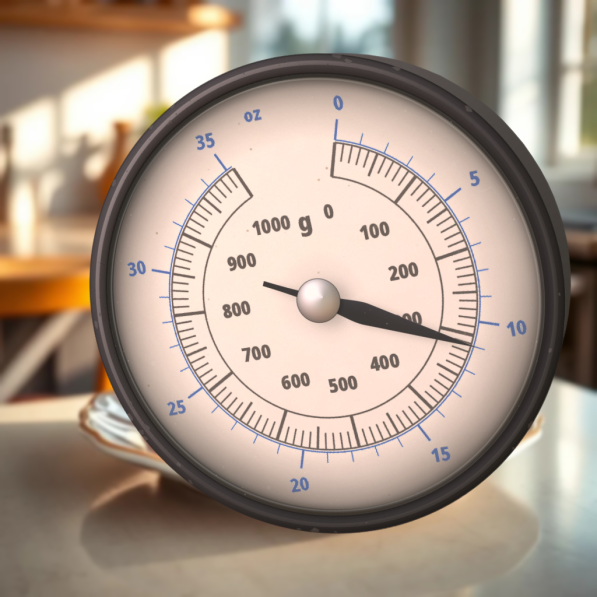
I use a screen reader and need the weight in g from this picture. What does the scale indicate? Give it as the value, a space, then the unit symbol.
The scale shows 310 g
